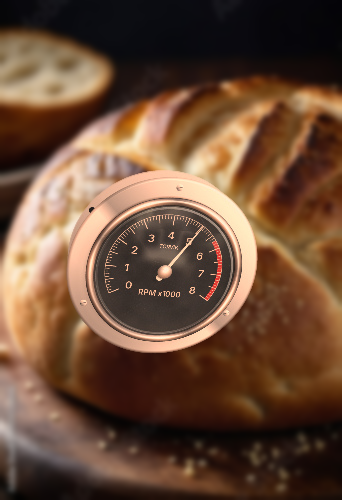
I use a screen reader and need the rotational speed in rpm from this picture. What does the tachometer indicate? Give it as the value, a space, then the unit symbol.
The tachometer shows 5000 rpm
